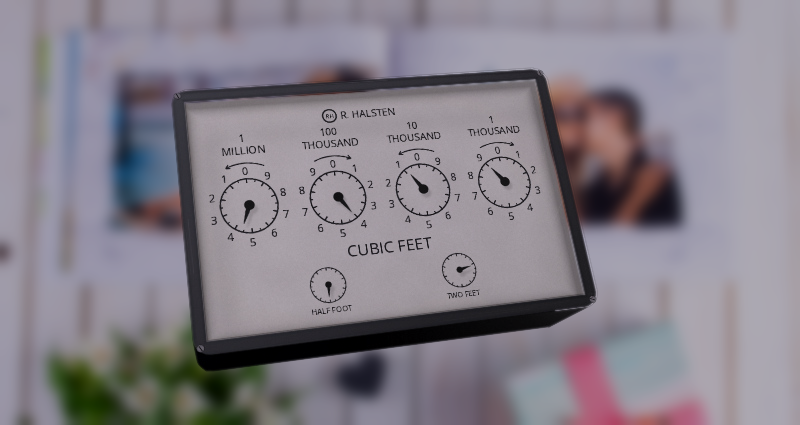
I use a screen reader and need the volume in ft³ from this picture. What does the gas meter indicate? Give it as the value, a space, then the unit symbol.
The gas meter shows 440900 ft³
